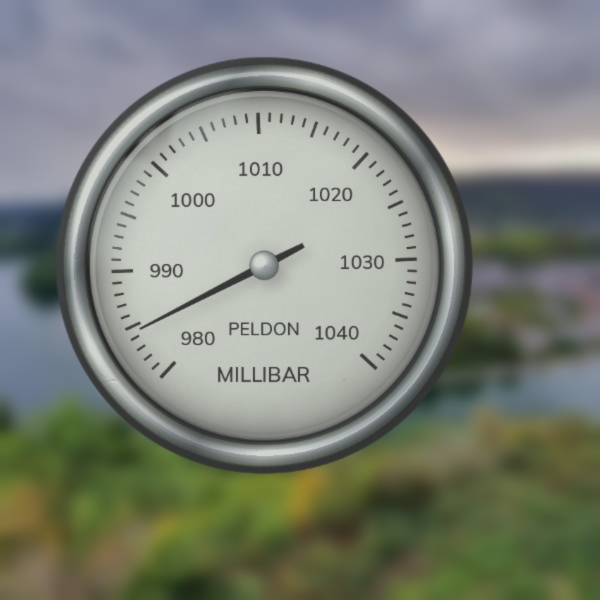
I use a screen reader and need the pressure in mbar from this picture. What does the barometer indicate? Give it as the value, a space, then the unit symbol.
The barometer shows 984.5 mbar
